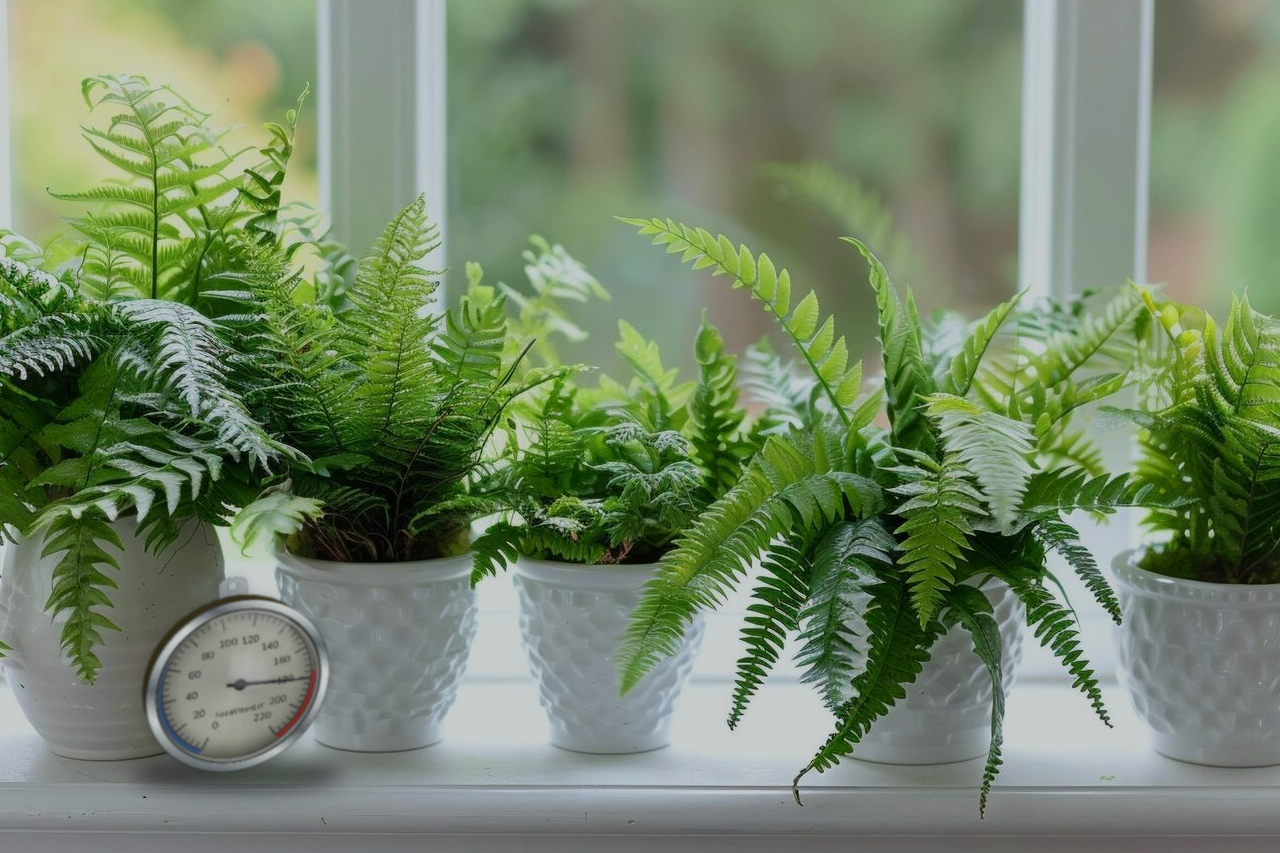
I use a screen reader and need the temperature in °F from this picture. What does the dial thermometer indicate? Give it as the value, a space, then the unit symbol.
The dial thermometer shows 180 °F
